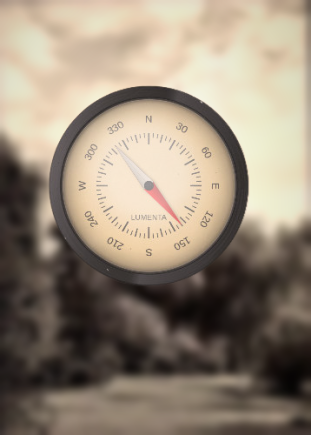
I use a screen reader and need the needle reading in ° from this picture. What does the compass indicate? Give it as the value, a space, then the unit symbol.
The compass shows 140 °
